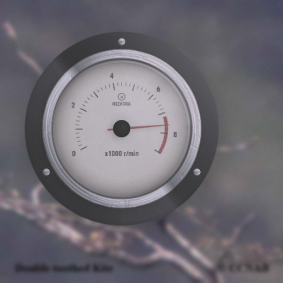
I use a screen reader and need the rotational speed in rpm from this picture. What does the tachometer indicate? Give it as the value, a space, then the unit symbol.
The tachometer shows 7600 rpm
